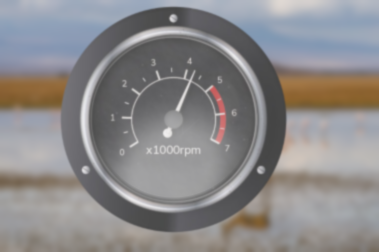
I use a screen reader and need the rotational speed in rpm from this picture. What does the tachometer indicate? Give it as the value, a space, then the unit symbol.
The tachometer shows 4250 rpm
